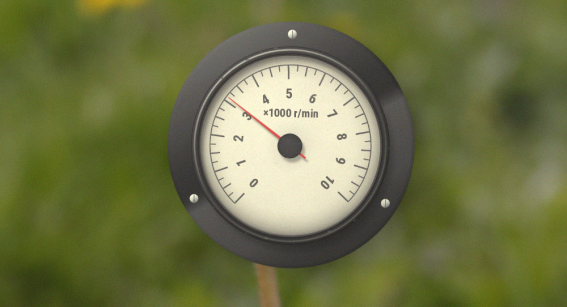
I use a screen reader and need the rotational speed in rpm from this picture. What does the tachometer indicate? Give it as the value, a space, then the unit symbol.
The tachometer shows 3125 rpm
